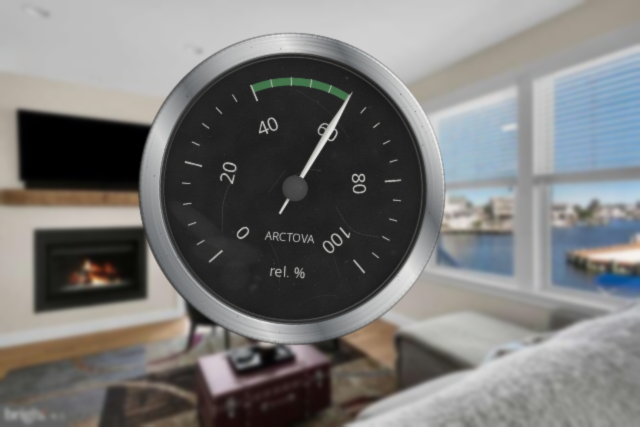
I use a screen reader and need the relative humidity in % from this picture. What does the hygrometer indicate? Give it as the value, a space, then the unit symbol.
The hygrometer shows 60 %
